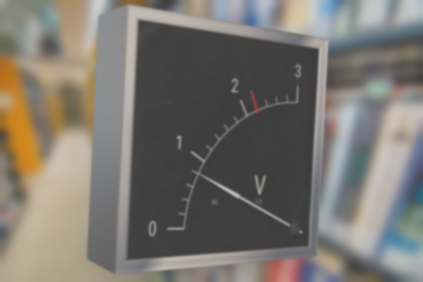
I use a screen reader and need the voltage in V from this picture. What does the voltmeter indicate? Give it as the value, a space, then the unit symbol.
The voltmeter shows 0.8 V
